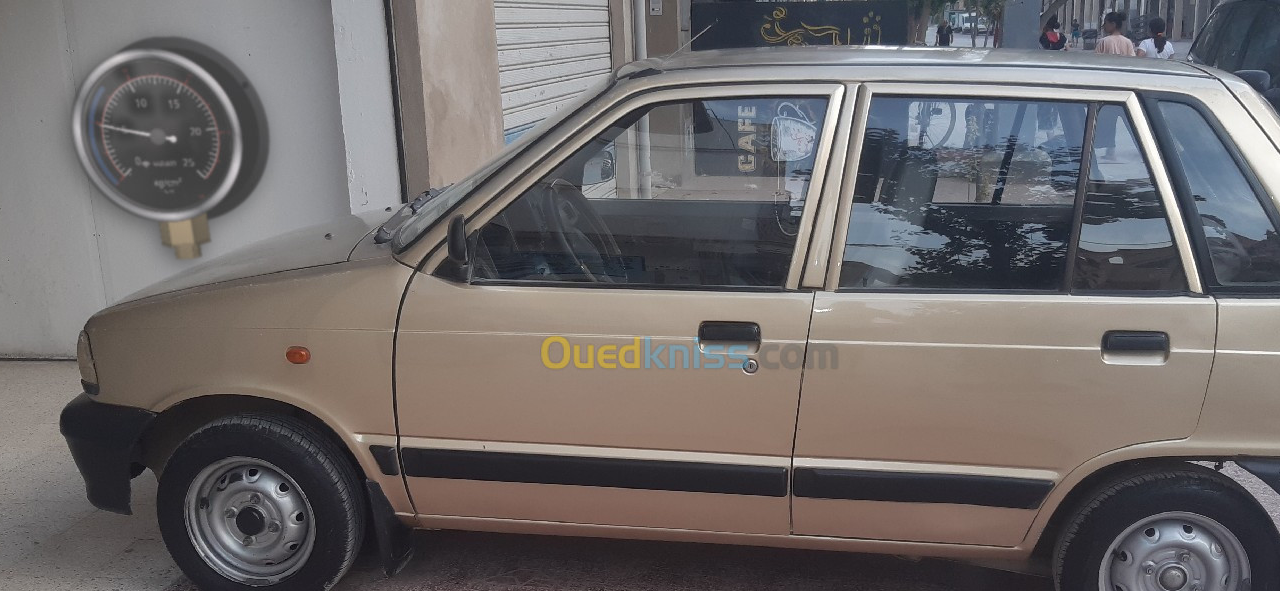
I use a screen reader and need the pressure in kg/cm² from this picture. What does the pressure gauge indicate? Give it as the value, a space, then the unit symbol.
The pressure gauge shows 5 kg/cm²
